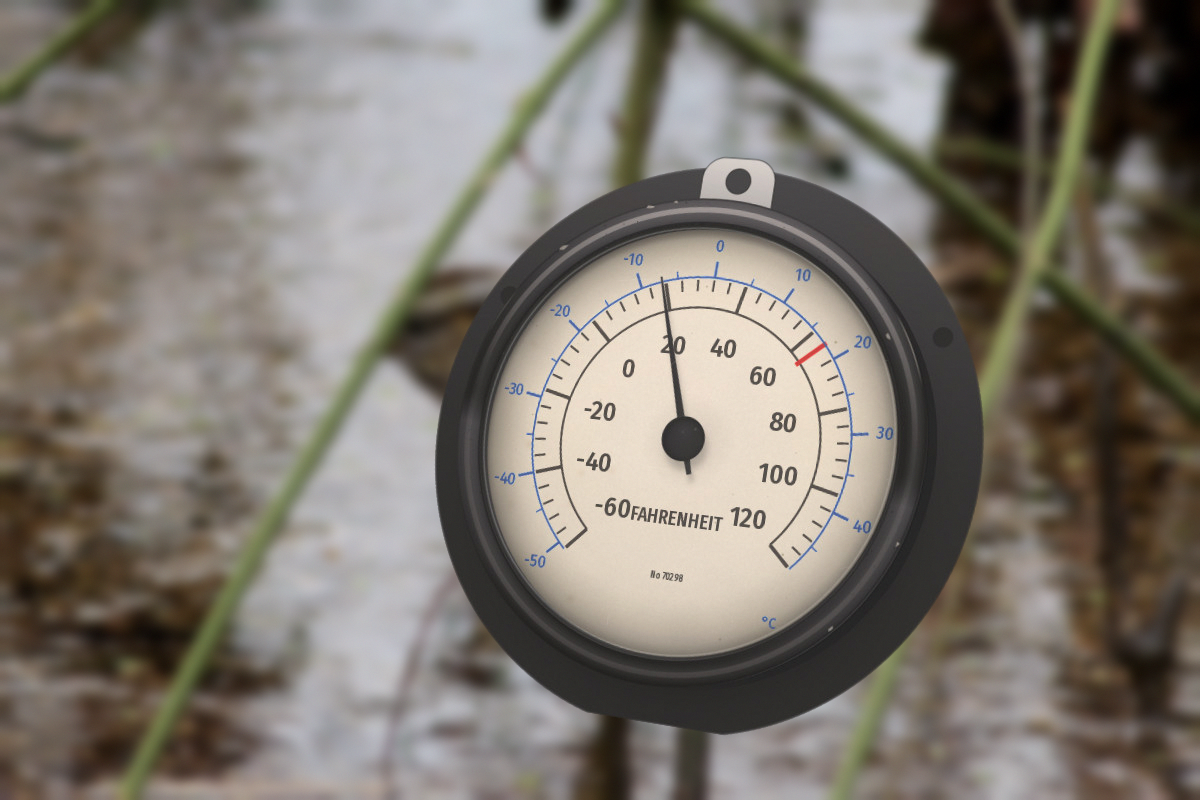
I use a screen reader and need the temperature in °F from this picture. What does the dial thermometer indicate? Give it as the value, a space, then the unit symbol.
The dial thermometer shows 20 °F
